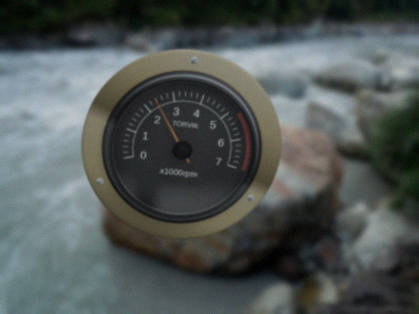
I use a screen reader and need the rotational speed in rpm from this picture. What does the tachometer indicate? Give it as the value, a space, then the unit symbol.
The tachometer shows 2400 rpm
